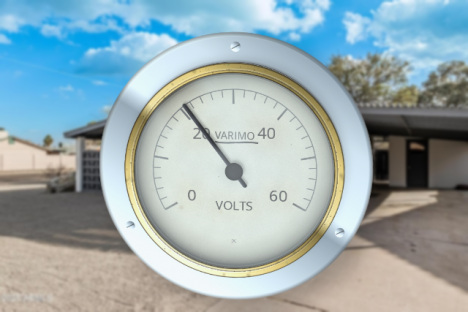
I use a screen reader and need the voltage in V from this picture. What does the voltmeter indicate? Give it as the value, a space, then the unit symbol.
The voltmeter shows 21 V
